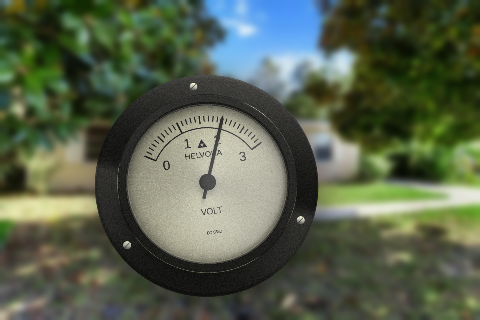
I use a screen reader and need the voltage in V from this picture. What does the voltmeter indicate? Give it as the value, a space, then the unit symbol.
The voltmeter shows 2 V
